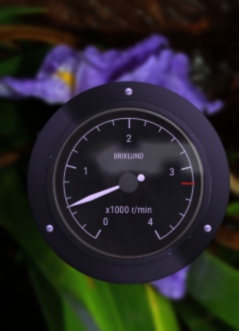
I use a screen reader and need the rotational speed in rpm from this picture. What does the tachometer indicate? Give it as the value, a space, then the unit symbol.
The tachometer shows 500 rpm
